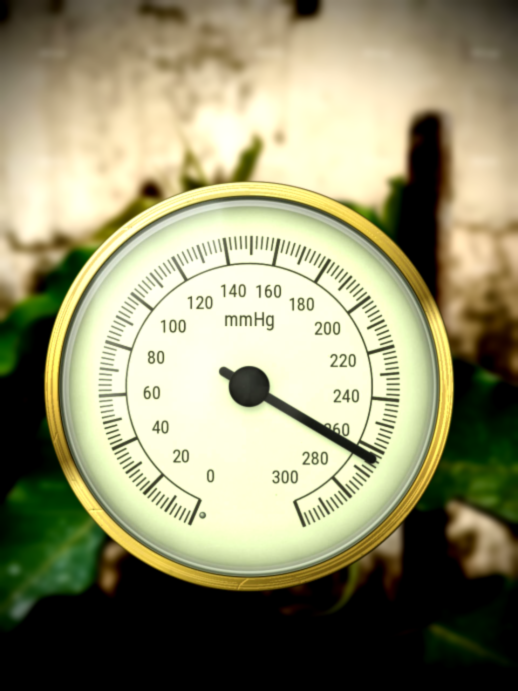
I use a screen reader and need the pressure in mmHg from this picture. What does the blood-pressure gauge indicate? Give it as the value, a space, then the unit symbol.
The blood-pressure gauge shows 264 mmHg
